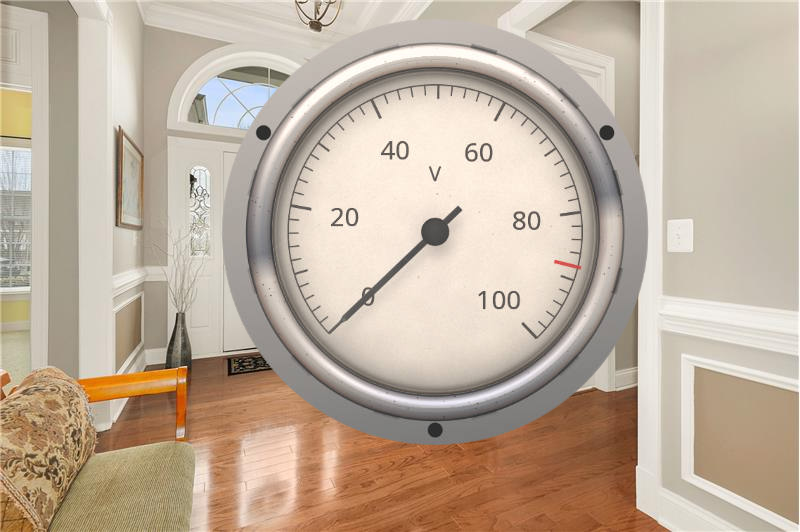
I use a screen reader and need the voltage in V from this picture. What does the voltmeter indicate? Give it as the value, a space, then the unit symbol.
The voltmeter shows 0 V
